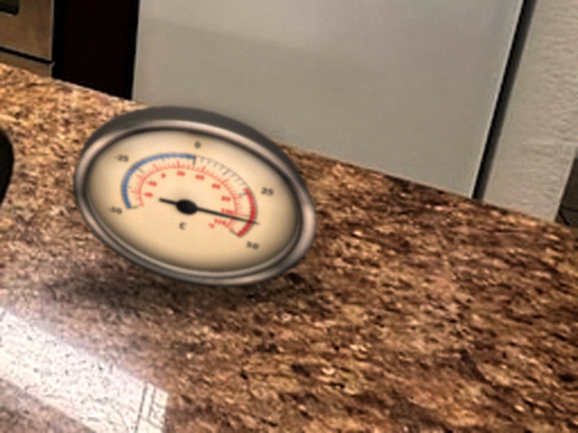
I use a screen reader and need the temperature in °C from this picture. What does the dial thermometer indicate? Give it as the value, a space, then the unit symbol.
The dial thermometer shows 37.5 °C
